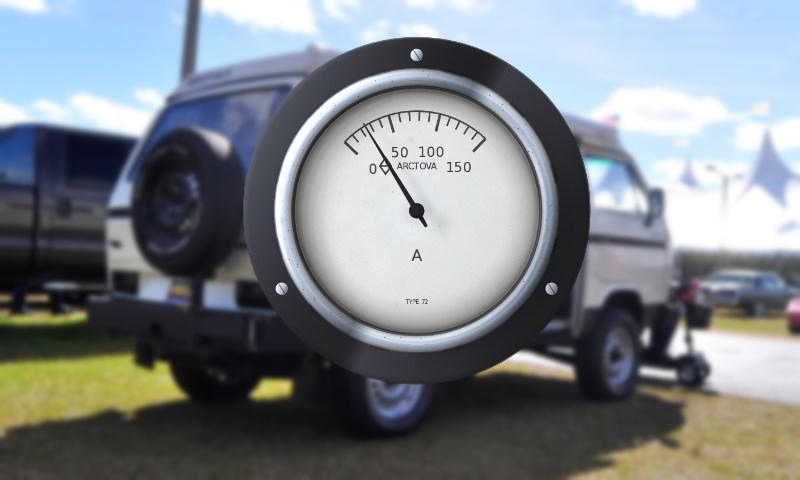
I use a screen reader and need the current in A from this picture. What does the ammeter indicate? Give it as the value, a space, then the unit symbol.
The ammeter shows 25 A
